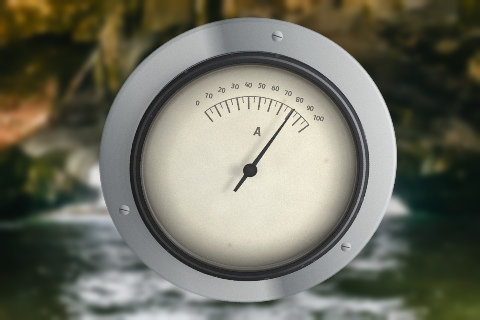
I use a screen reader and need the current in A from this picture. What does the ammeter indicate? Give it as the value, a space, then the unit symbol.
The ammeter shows 80 A
